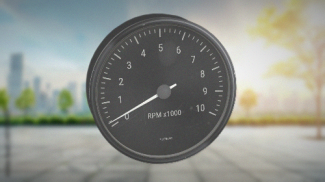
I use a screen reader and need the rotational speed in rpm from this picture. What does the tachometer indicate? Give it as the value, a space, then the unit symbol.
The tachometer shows 200 rpm
